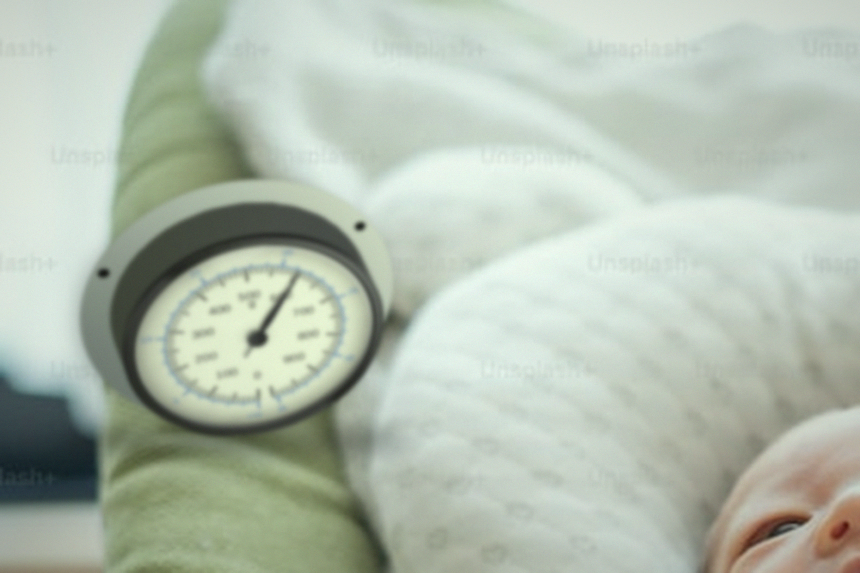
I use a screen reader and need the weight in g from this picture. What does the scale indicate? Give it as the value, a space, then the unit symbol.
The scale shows 600 g
